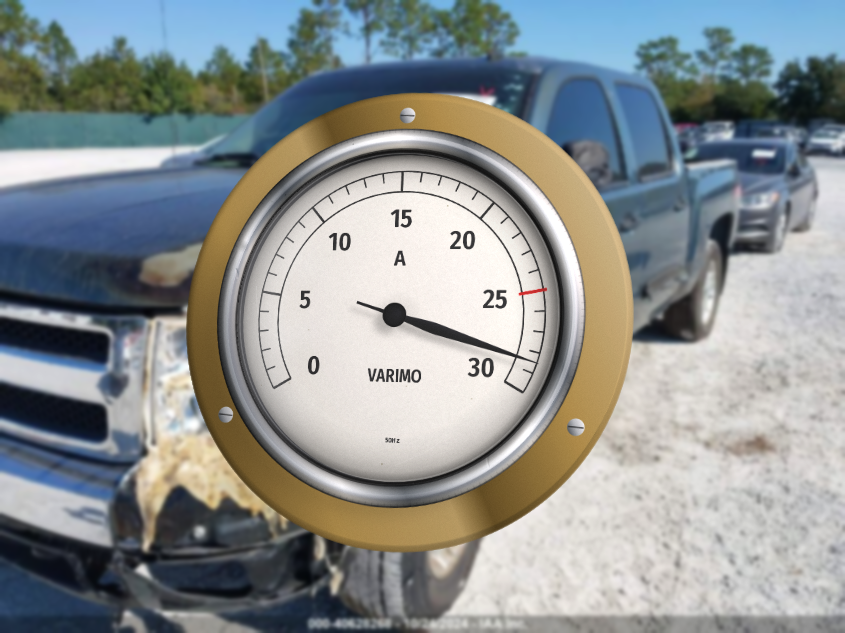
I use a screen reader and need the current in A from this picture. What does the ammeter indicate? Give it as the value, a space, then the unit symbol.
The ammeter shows 28.5 A
